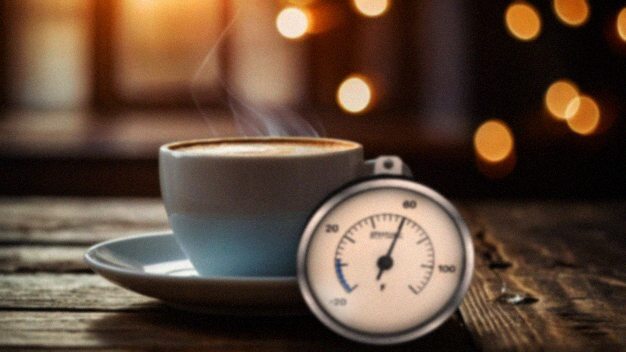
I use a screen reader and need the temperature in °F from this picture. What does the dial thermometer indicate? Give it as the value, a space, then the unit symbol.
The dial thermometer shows 60 °F
